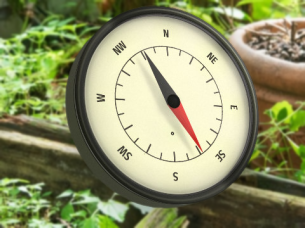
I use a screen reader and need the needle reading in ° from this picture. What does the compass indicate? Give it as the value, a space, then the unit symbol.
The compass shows 150 °
